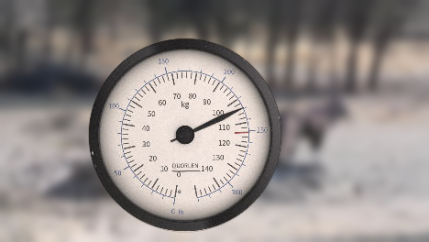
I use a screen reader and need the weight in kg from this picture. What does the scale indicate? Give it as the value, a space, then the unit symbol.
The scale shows 104 kg
